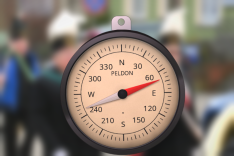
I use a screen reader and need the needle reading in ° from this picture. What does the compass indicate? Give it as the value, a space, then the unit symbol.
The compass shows 70 °
